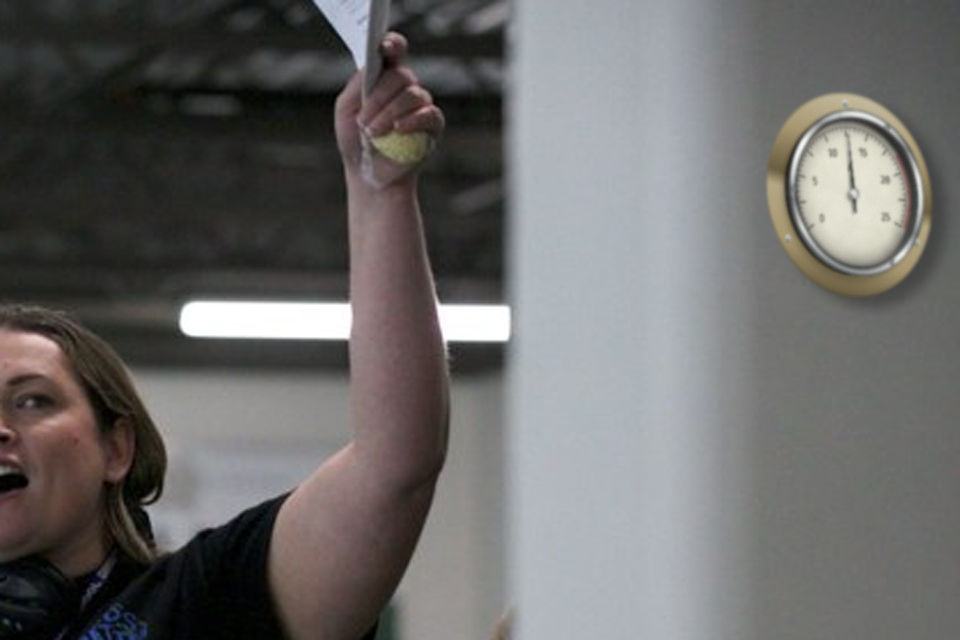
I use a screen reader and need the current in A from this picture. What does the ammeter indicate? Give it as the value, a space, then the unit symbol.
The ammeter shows 12.5 A
